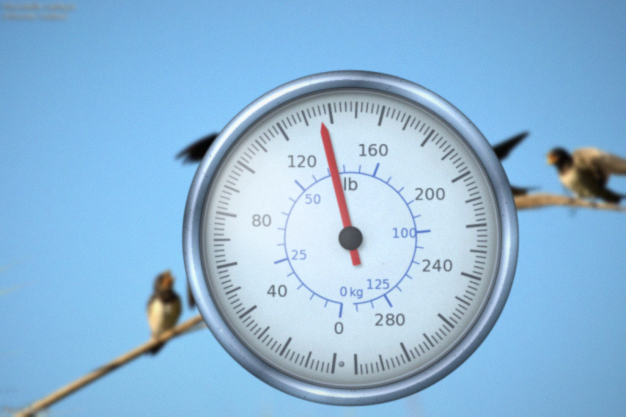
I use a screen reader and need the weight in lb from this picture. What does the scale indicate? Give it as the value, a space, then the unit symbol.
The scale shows 136 lb
